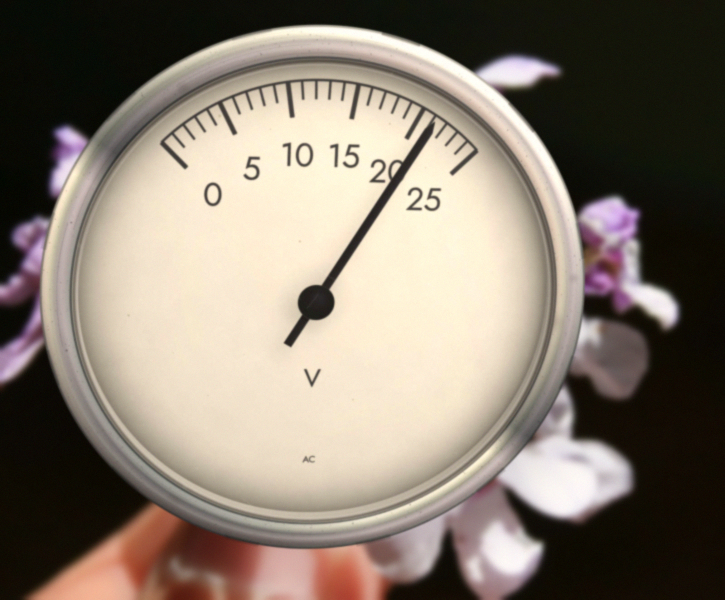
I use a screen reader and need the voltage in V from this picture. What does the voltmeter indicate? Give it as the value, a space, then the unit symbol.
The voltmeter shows 21 V
